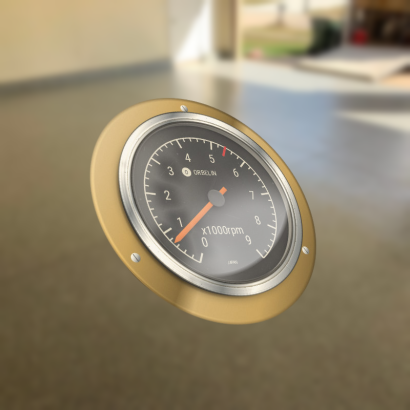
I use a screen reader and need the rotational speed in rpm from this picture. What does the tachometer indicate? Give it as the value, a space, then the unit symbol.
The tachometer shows 700 rpm
